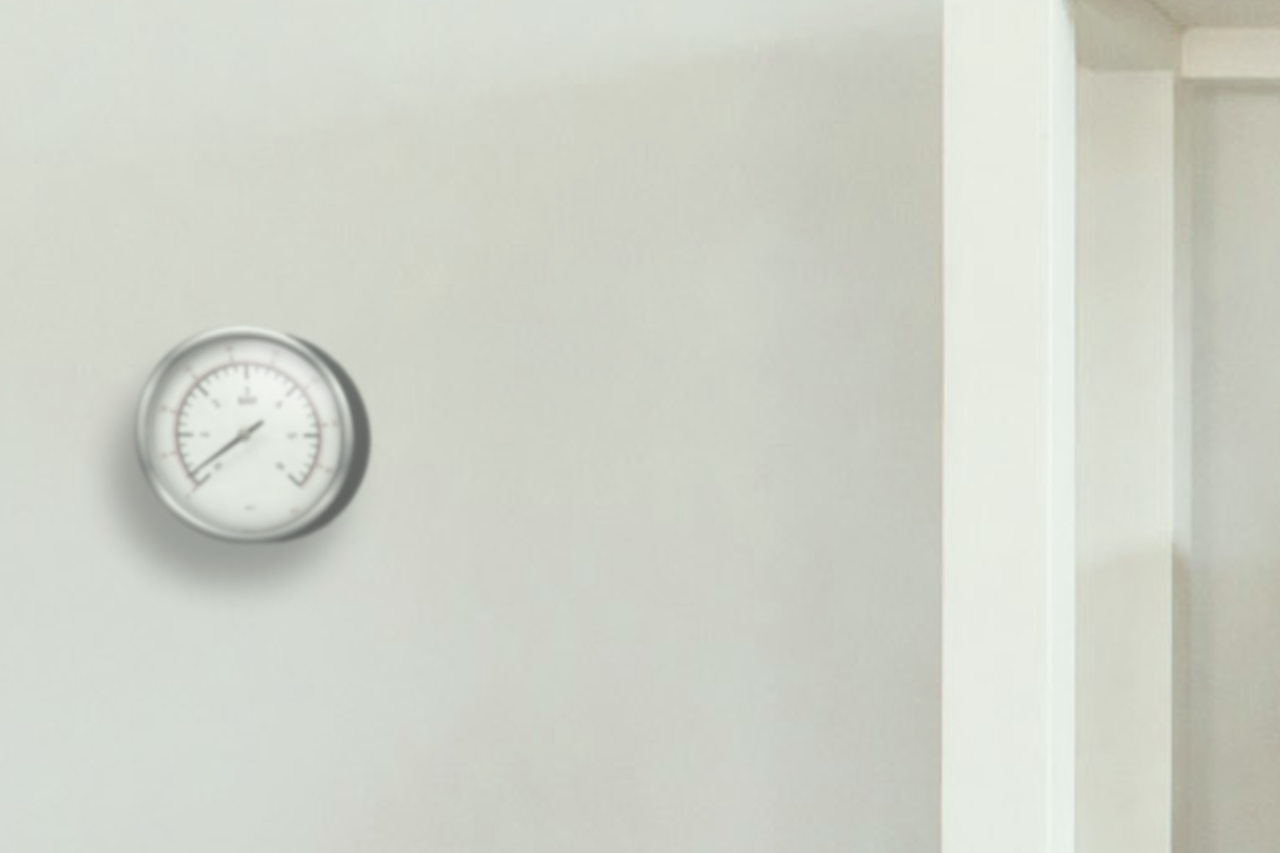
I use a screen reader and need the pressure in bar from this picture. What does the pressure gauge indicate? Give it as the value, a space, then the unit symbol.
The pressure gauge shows 0.2 bar
